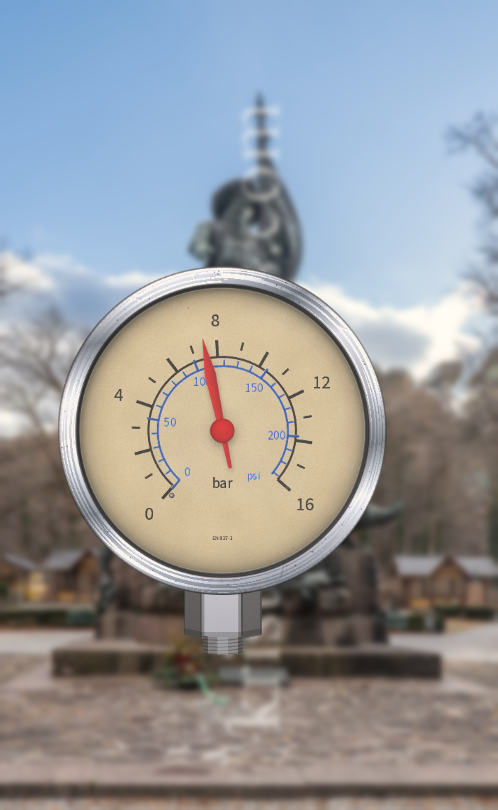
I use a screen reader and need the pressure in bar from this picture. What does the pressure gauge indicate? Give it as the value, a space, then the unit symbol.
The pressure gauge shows 7.5 bar
